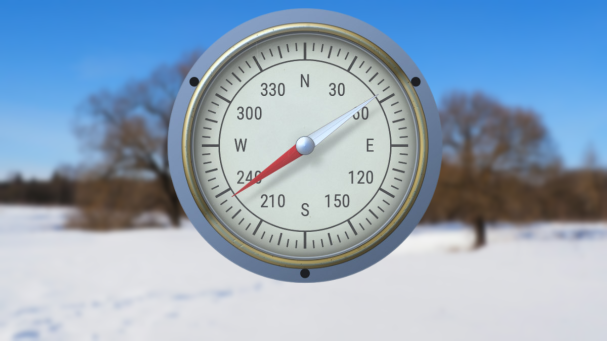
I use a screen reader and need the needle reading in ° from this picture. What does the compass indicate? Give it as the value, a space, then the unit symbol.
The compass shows 235 °
